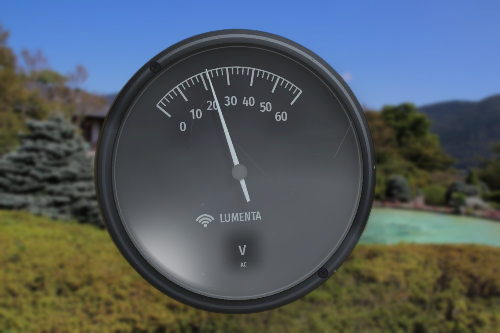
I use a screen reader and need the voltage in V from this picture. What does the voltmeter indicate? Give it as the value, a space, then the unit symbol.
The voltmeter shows 22 V
